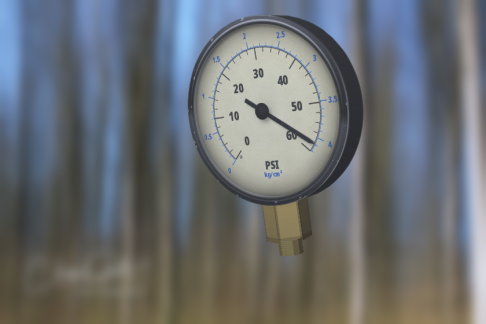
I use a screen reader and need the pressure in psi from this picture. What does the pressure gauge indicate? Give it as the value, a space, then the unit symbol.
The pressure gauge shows 58 psi
